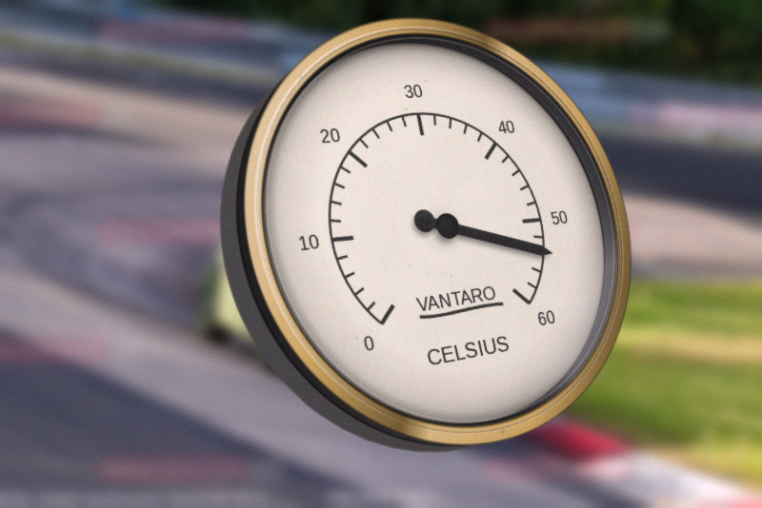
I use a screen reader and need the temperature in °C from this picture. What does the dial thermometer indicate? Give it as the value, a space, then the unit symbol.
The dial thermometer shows 54 °C
